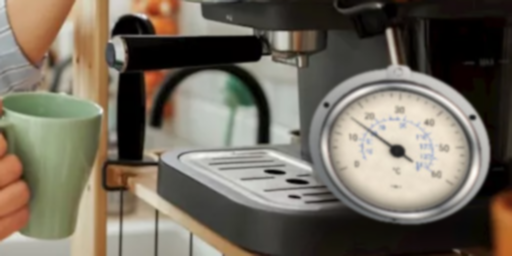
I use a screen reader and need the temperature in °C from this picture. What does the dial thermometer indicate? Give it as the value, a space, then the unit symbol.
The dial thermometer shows 16 °C
